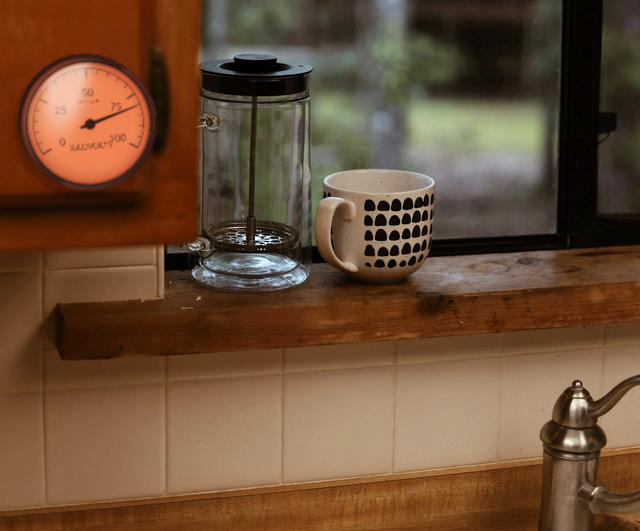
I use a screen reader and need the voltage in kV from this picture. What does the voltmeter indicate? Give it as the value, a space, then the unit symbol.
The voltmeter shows 80 kV
